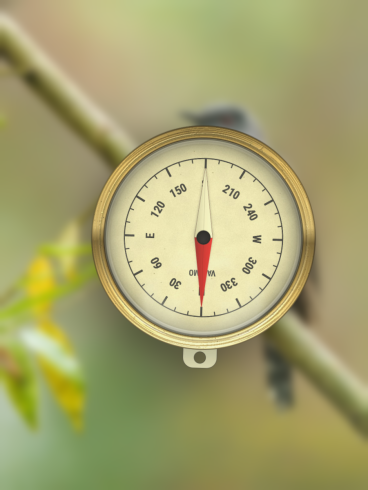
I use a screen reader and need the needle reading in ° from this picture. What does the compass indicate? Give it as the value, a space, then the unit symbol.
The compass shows 0 °
